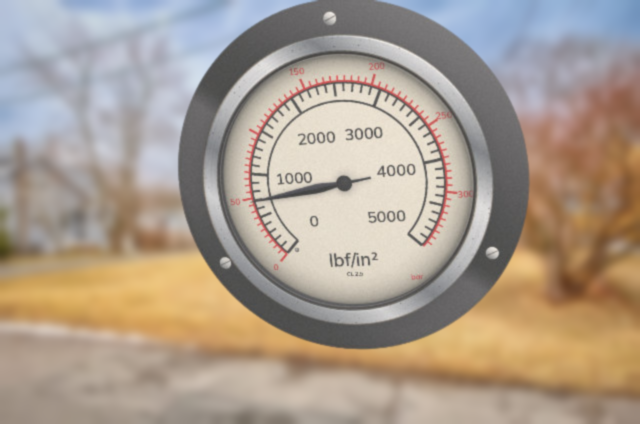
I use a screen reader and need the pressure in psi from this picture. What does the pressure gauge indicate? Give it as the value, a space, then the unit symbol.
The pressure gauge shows 700 psi
